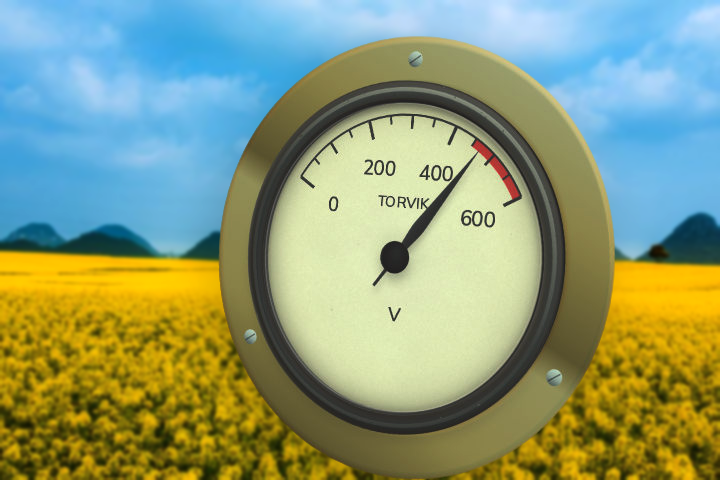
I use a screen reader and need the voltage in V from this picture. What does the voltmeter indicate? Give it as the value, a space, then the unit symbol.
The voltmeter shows 475 V
